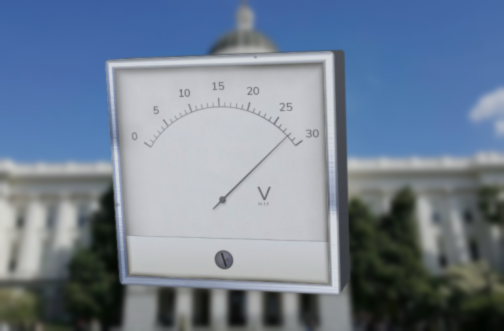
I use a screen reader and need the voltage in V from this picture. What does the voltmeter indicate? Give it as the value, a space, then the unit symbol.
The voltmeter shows 28 V
